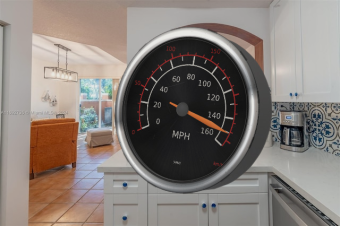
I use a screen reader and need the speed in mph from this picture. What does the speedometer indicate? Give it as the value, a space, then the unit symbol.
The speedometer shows 150 mph
